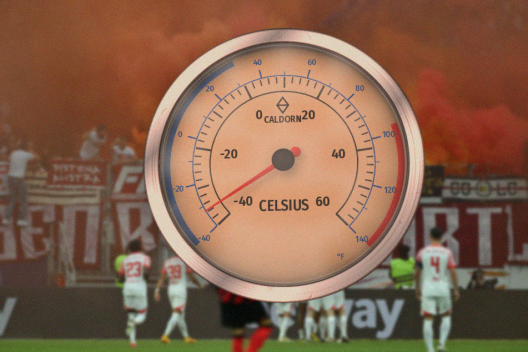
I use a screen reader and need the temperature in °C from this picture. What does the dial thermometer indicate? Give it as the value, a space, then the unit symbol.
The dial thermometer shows -36 °C
